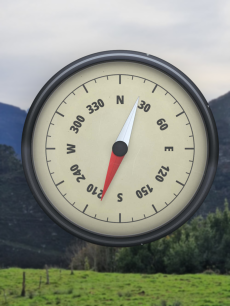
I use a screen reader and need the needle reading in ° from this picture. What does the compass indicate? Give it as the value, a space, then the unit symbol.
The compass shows 200 °
